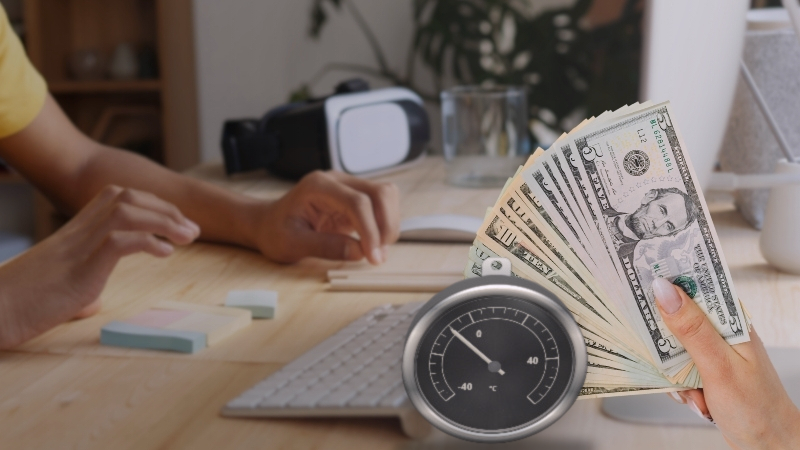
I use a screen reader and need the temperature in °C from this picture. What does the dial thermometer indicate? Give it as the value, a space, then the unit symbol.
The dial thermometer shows -8 °C
